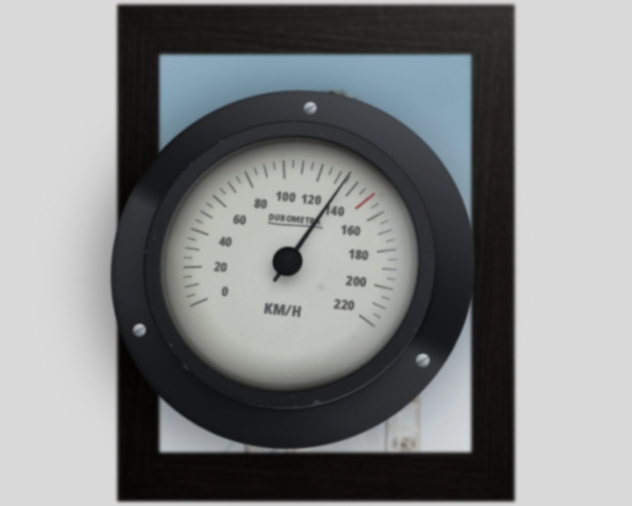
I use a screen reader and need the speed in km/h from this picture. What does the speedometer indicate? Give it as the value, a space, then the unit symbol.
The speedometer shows 135 km/h
